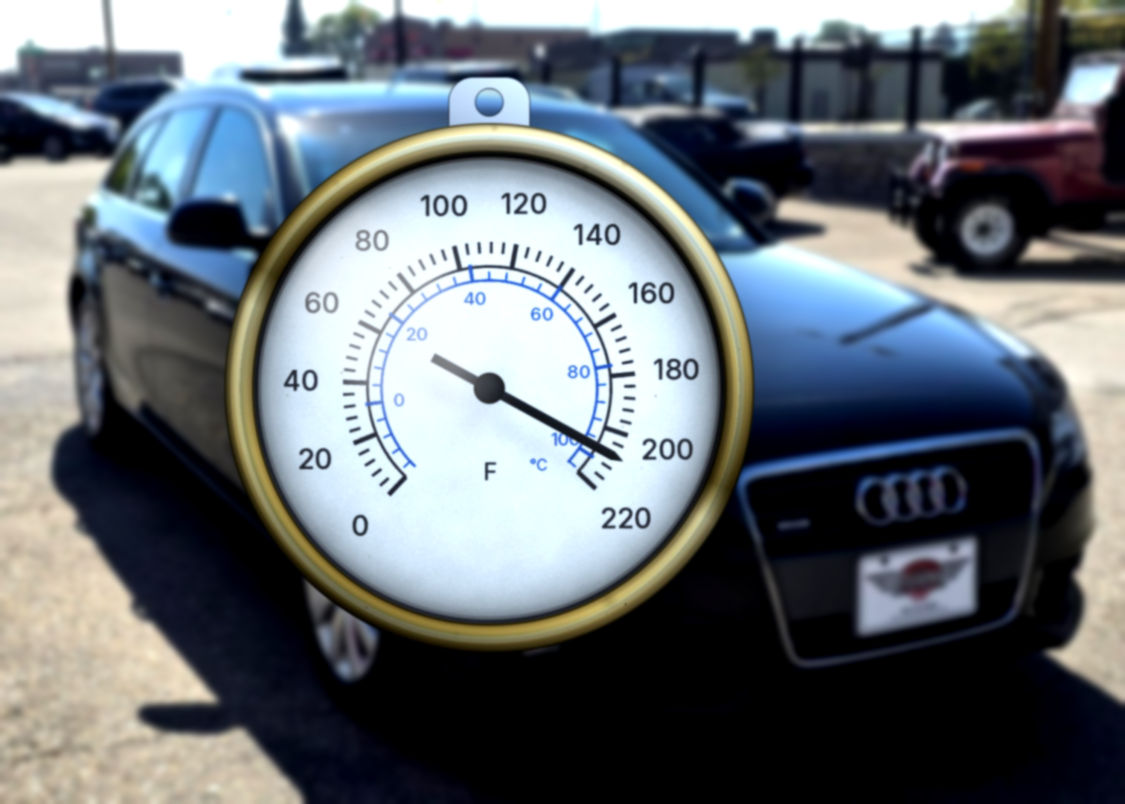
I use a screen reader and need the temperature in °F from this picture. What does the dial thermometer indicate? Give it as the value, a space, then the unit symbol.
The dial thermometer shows 208 °F
